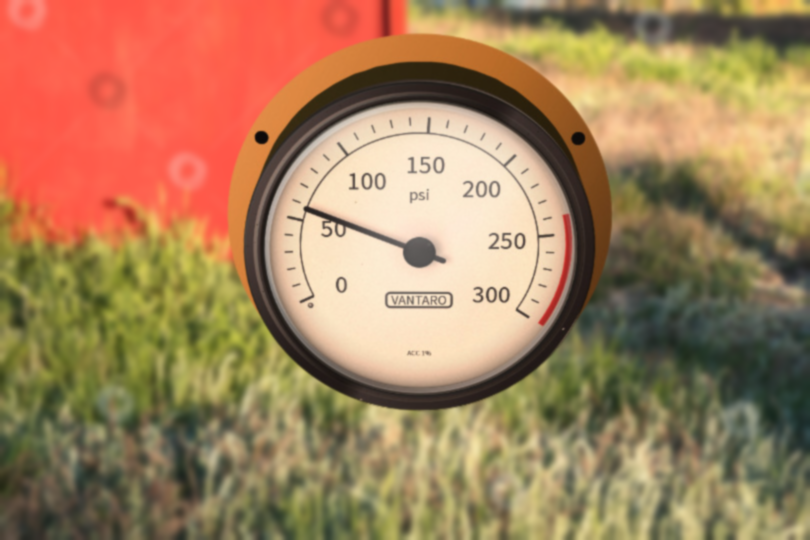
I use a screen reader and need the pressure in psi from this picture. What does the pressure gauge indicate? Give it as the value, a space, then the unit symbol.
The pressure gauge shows 60 psi
